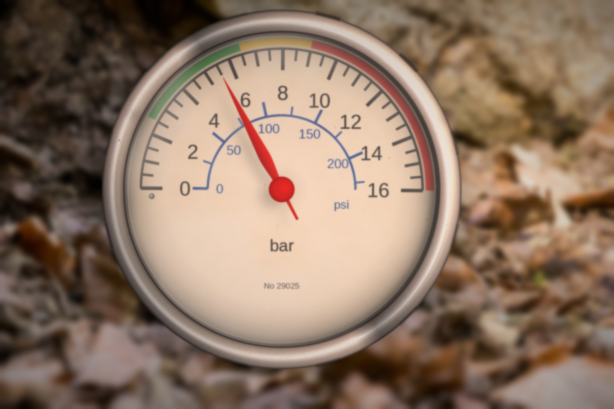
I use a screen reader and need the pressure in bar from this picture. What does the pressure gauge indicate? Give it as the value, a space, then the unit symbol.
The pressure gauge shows 5.5 bar
